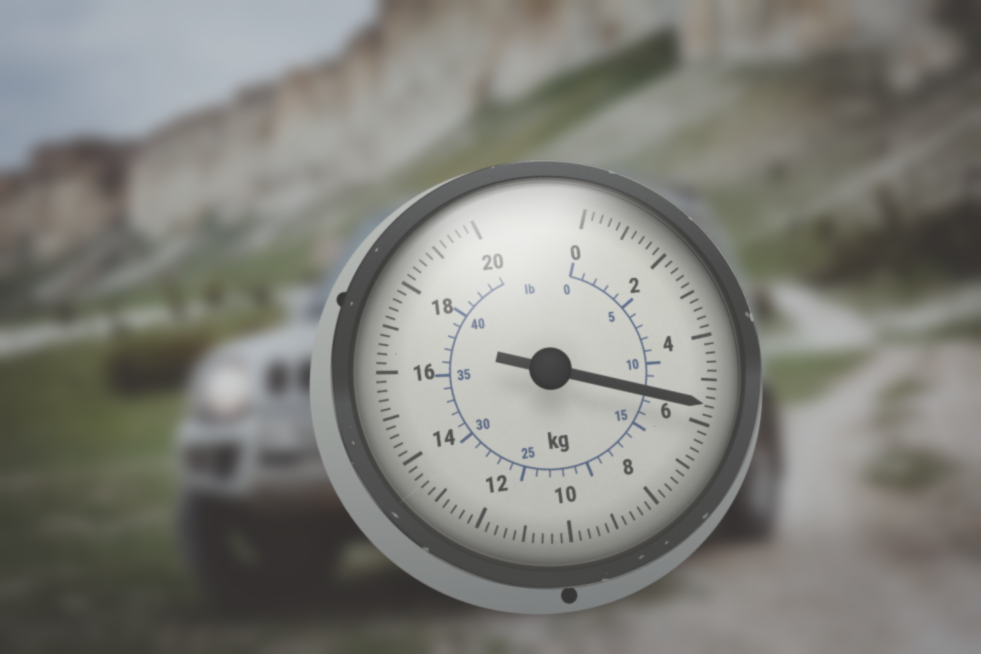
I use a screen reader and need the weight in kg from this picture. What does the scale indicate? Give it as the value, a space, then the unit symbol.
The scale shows 5.6 kg
